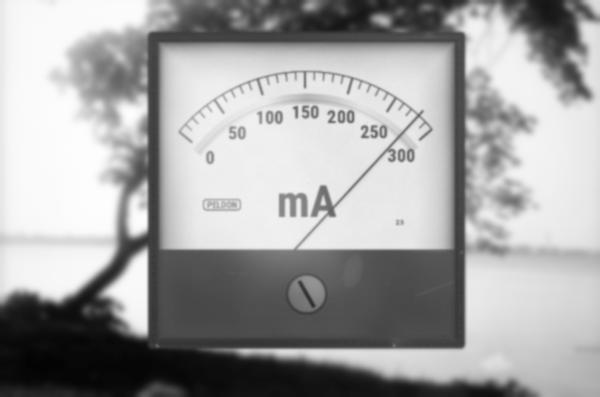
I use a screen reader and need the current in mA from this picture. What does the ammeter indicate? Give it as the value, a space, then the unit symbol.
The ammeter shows 280 mA
